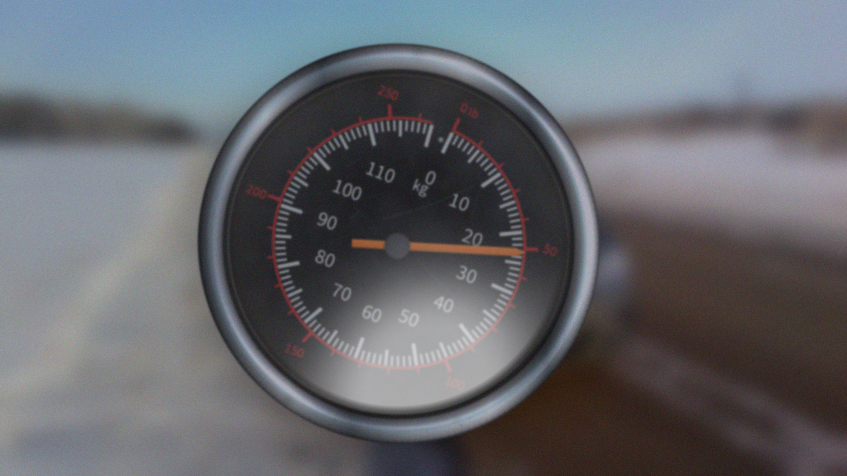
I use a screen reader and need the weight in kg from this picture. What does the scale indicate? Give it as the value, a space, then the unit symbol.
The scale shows 23 kg
